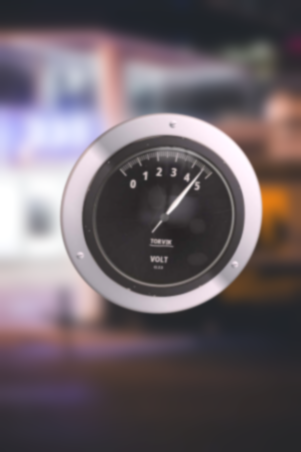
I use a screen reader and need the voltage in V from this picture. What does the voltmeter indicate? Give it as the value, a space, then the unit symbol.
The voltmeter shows 4.5 V
